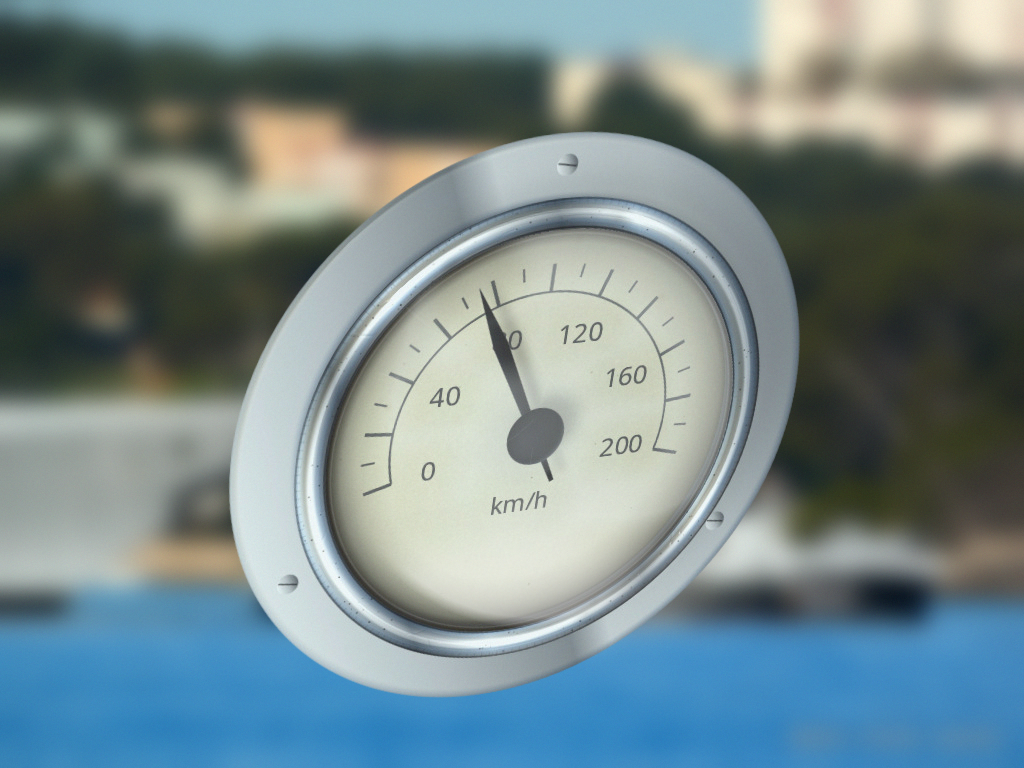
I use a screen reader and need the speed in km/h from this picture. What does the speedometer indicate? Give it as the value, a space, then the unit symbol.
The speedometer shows 75 km/h
